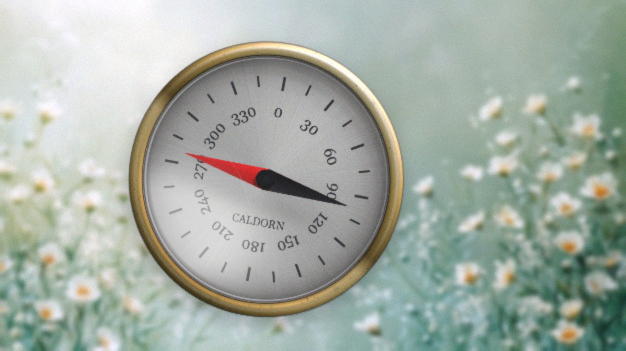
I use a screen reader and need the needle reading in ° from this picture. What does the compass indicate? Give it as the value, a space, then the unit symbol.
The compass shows 277.5 °
